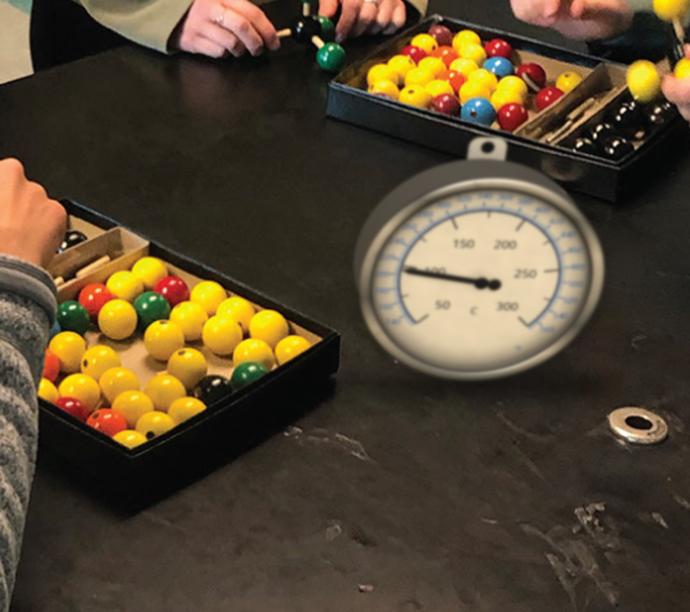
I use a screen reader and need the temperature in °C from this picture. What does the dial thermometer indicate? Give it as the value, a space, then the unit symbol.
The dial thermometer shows 100 °C
